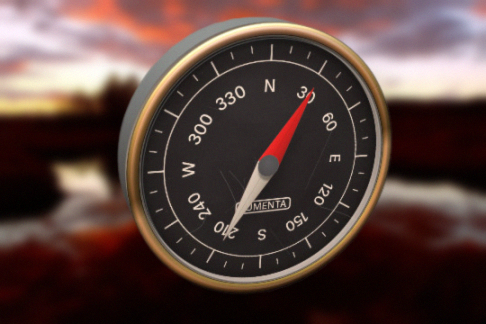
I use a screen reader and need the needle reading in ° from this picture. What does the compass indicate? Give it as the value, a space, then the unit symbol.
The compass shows 30 °
